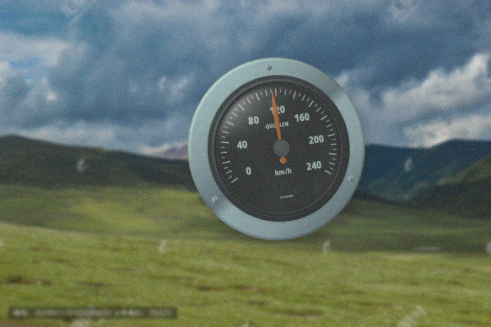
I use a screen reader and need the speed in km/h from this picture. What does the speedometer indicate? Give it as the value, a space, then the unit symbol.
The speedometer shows 115 km/h
